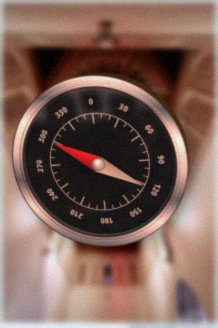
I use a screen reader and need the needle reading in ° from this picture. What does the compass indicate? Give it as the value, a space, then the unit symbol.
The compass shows 300 °
